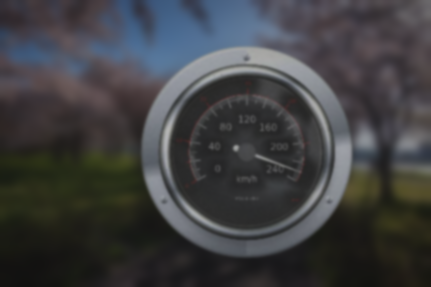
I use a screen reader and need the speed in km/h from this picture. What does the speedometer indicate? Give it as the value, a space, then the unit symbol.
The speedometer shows 230 km/h
